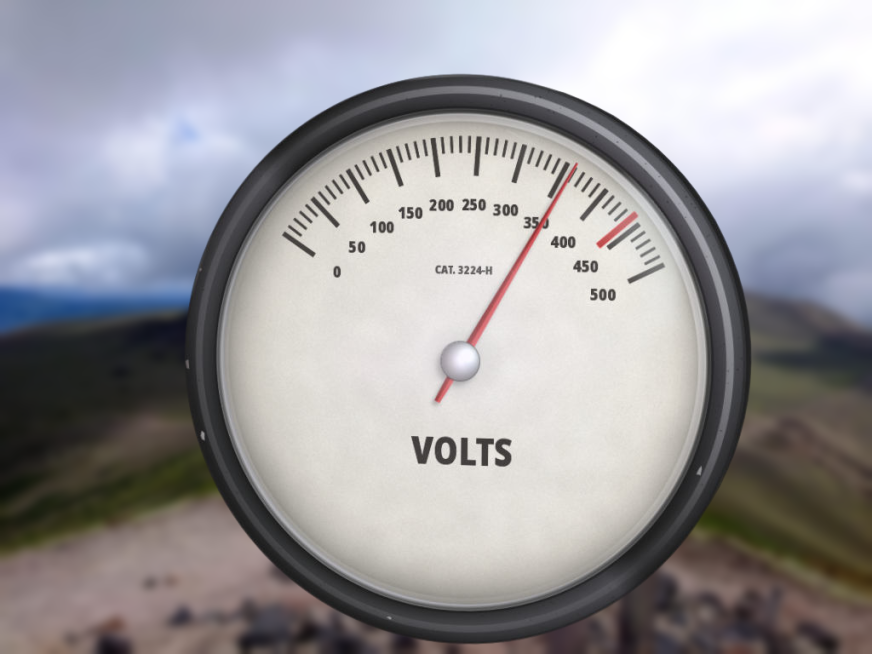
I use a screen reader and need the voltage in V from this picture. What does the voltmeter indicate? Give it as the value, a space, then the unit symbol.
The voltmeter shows 360 V
